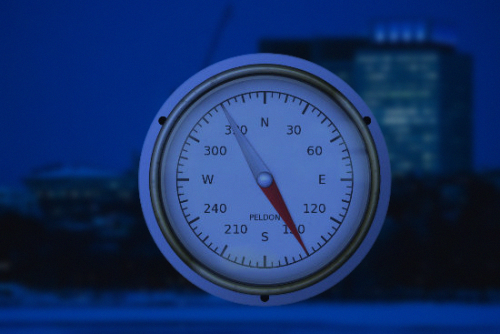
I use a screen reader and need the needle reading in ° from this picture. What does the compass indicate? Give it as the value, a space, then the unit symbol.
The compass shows 150 °
